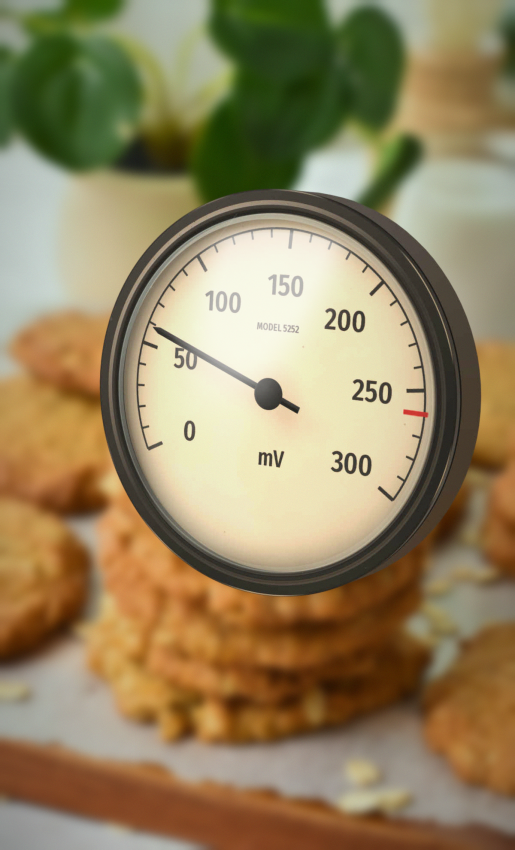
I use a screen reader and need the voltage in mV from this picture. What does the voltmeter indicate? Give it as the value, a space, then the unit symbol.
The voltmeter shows 60 mV
